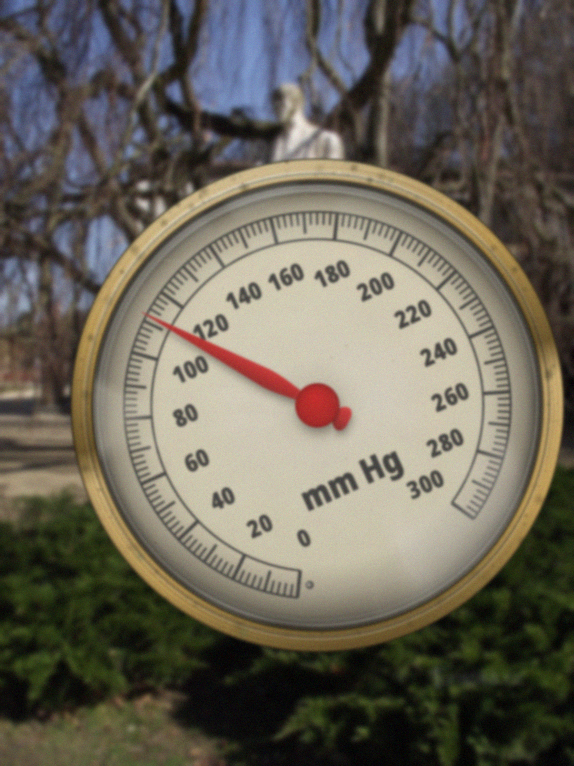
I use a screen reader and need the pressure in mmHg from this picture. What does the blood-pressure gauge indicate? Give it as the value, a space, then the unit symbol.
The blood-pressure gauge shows 112 mmHg
